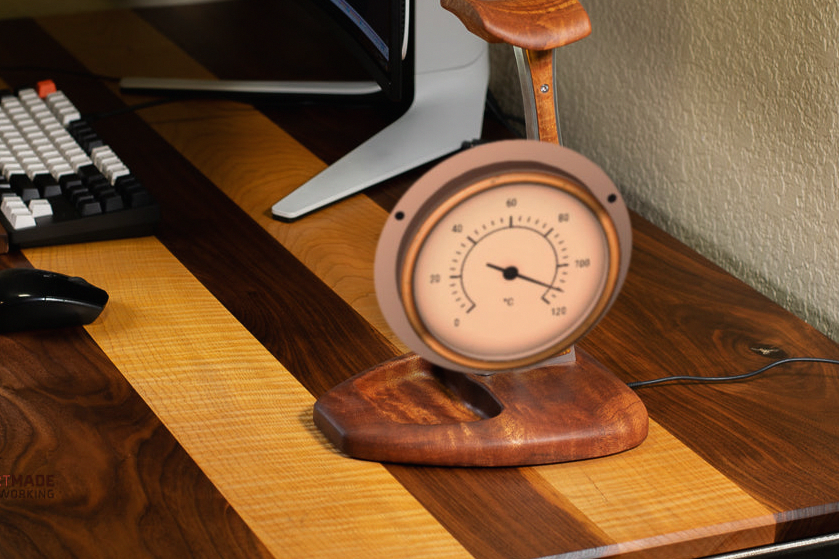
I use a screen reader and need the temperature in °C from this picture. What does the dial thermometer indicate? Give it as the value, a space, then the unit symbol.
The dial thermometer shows 112 °C
